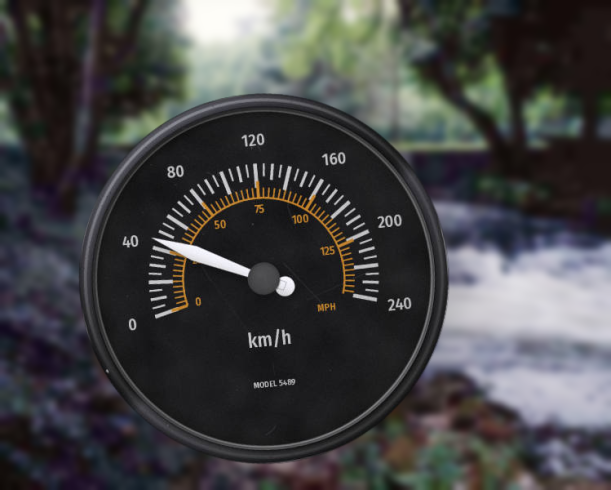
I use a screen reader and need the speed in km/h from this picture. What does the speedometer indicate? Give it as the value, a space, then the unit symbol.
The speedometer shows 45 km/h
